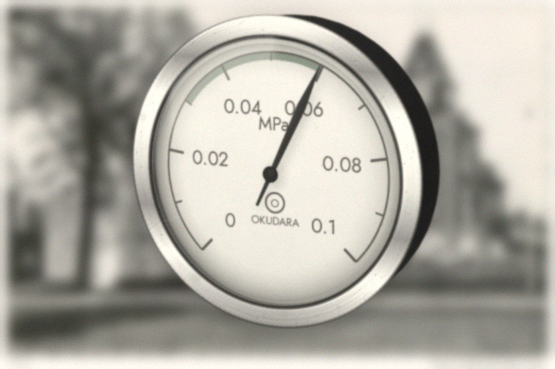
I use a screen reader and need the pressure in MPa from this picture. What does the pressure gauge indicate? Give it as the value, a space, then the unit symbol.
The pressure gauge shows 0.06 MPa
